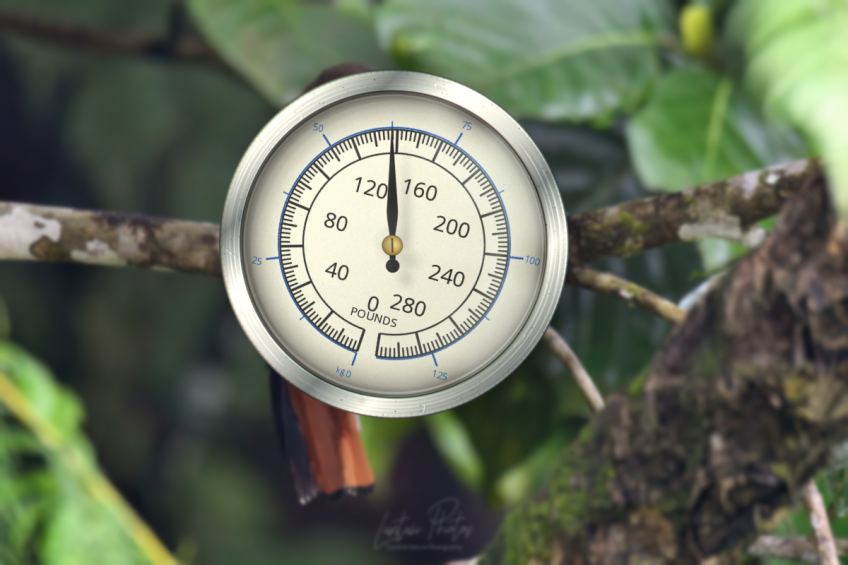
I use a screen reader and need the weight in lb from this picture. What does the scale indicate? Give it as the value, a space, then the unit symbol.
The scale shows 138 lb
